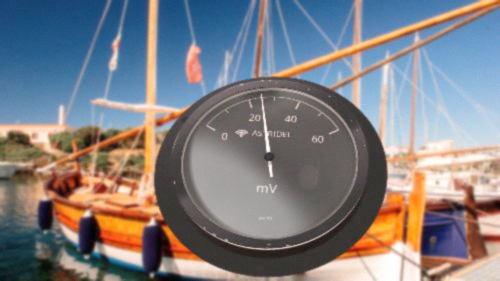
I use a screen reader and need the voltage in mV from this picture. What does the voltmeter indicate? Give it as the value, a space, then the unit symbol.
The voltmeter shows 25 mV
